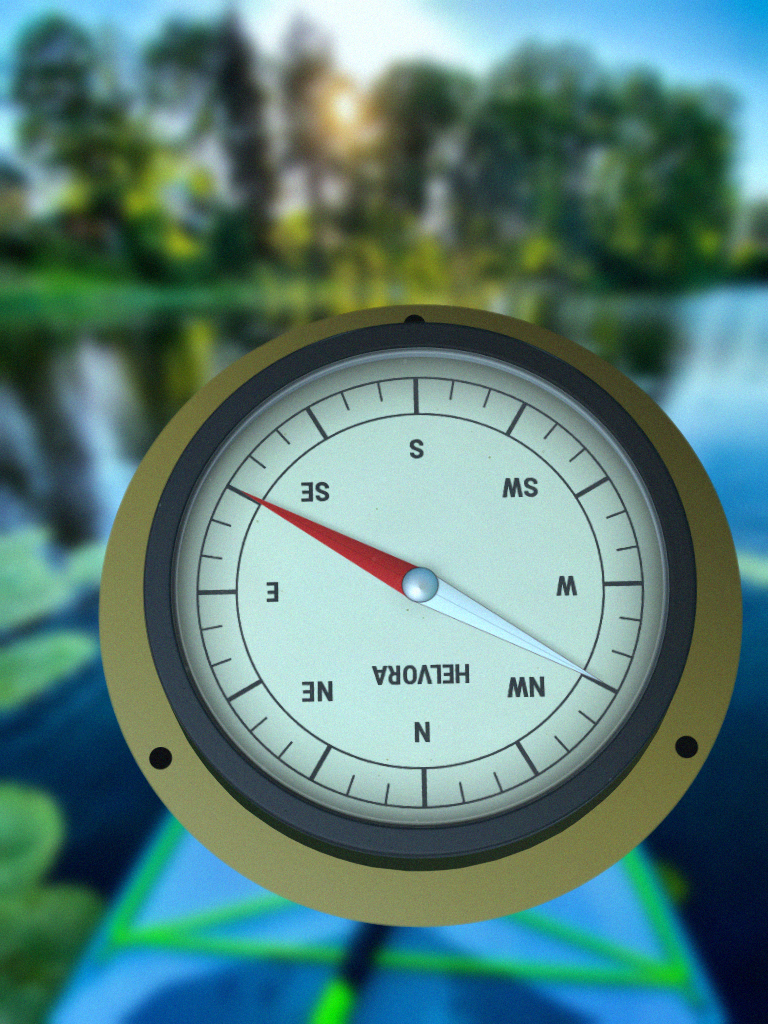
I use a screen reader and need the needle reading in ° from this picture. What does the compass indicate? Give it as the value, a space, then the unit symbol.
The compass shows 120 °
